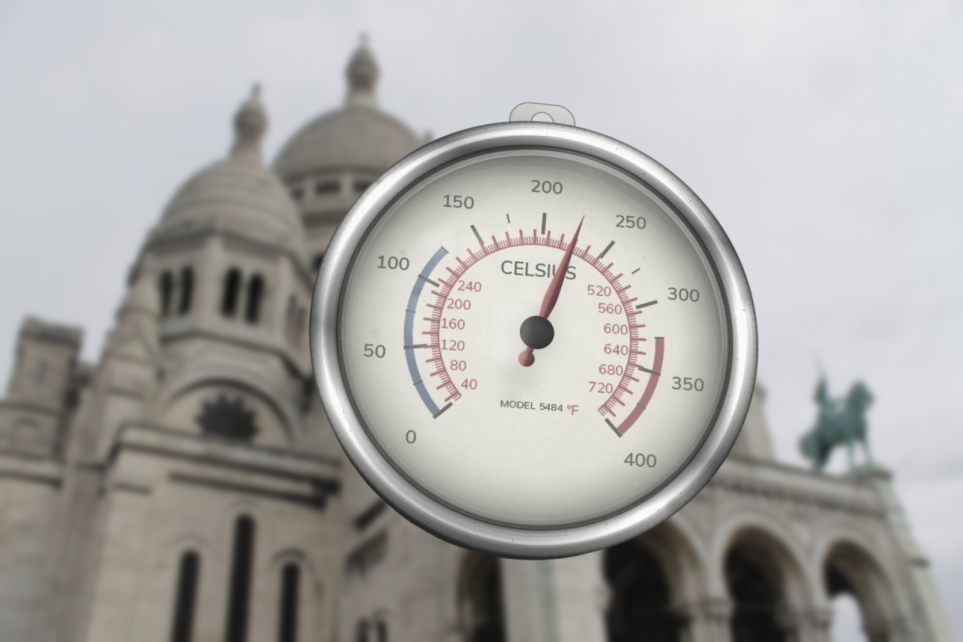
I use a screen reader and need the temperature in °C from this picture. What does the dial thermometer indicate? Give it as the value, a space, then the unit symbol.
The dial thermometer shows 225 °C
